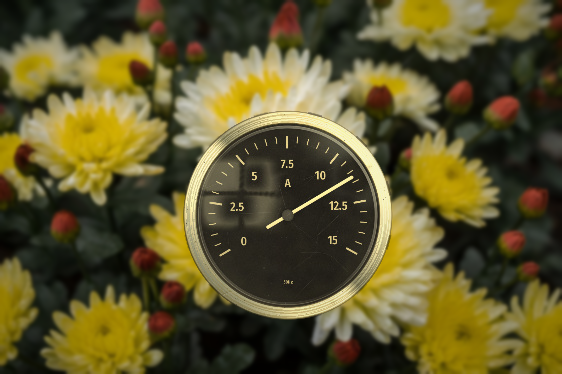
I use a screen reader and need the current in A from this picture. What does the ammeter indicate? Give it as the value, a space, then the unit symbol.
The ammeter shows 11.25 A
